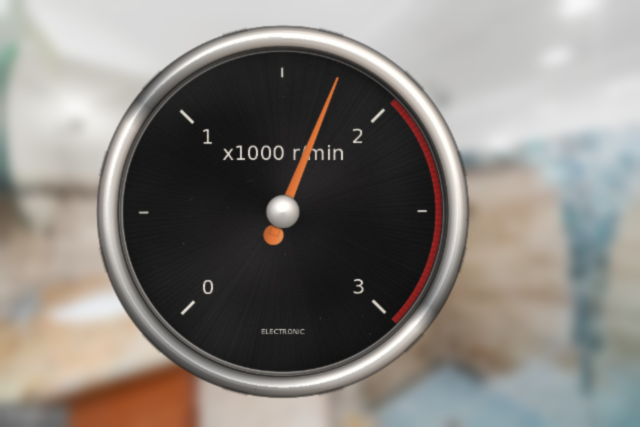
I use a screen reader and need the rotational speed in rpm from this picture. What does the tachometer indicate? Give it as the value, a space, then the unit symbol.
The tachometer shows 1750 rpm
